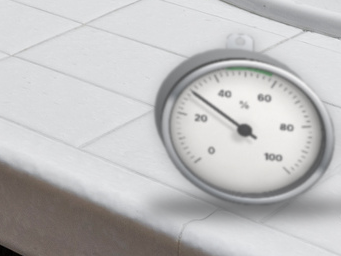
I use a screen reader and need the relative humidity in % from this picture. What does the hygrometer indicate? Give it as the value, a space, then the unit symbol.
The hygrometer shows 30 %
